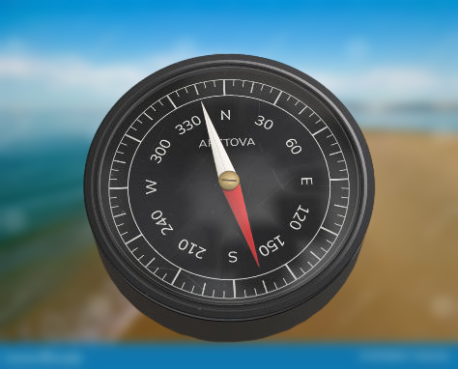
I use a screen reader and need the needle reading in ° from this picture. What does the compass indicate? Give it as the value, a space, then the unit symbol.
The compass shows 165 °
